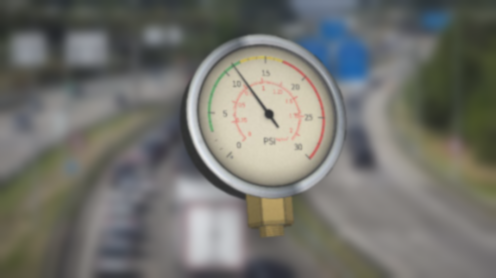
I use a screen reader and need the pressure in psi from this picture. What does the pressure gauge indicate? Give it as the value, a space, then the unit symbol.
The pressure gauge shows 11 psi
